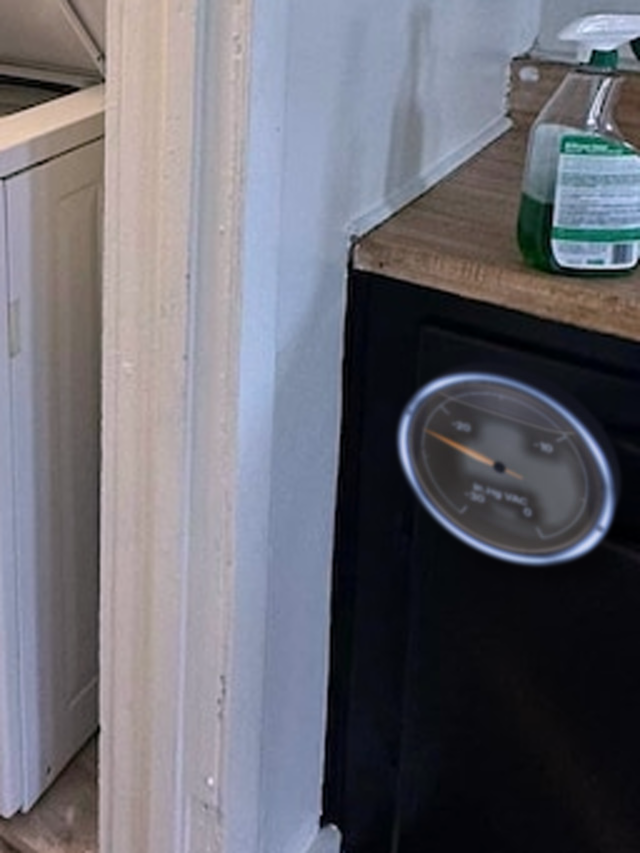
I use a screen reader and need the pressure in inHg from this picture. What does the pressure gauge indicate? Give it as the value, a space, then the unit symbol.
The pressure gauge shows -22.5 inHg
